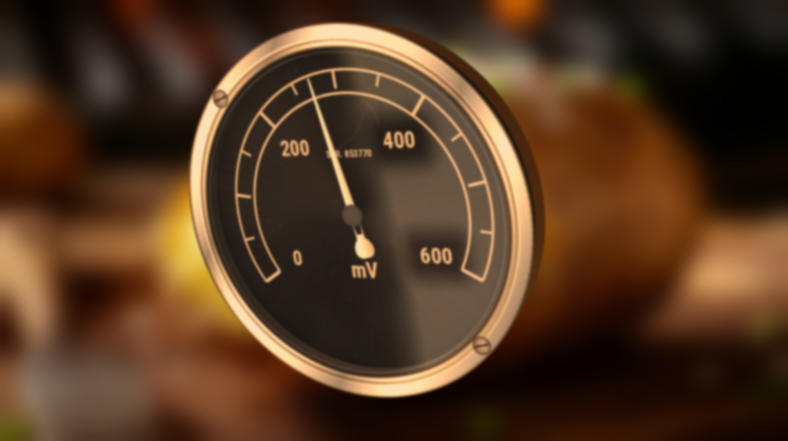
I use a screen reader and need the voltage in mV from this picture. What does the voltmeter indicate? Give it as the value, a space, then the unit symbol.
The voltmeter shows 275 mV
